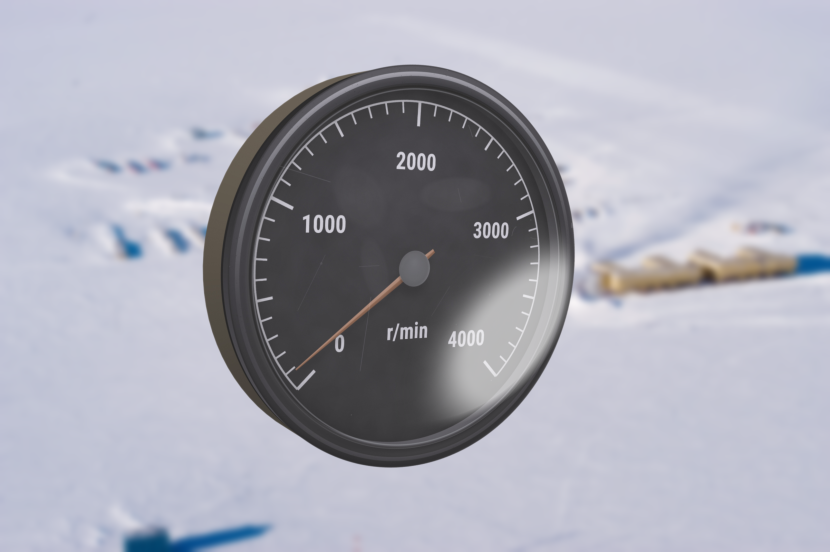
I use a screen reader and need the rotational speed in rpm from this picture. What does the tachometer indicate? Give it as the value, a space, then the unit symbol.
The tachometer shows 100 rpm
